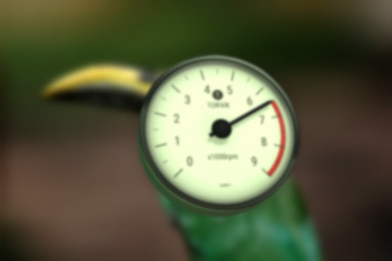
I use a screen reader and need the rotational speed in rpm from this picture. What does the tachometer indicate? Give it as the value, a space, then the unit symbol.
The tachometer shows 6500 rpm
